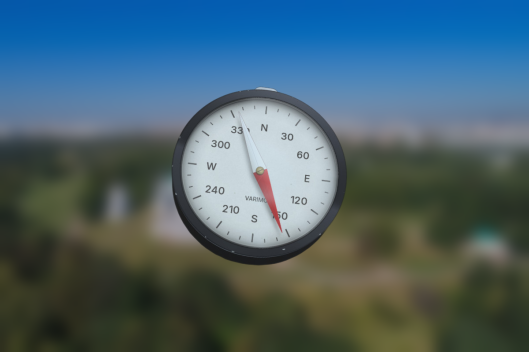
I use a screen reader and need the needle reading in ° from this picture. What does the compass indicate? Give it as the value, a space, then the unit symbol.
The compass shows 155 °
